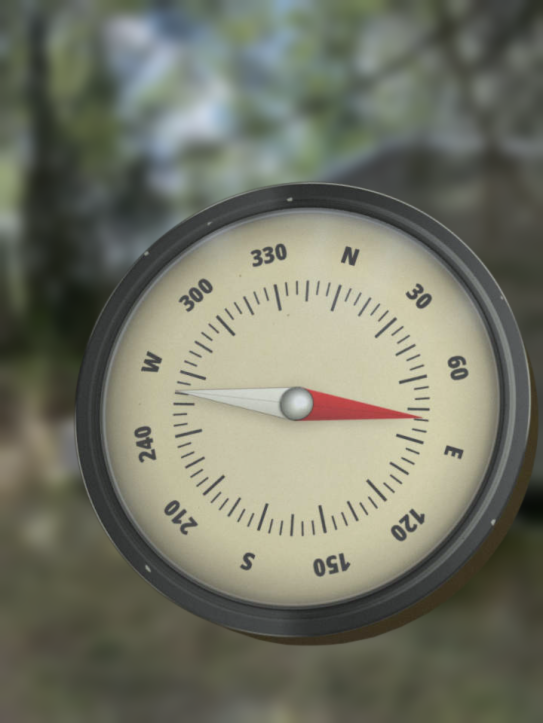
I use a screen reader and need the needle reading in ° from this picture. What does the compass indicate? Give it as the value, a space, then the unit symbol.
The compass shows 80 °
